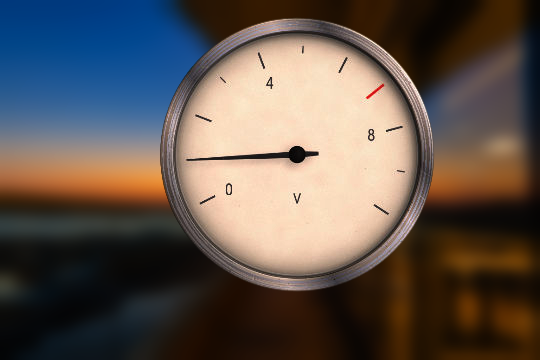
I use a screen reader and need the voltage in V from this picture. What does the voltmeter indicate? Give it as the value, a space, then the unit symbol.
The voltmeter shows 1 V
